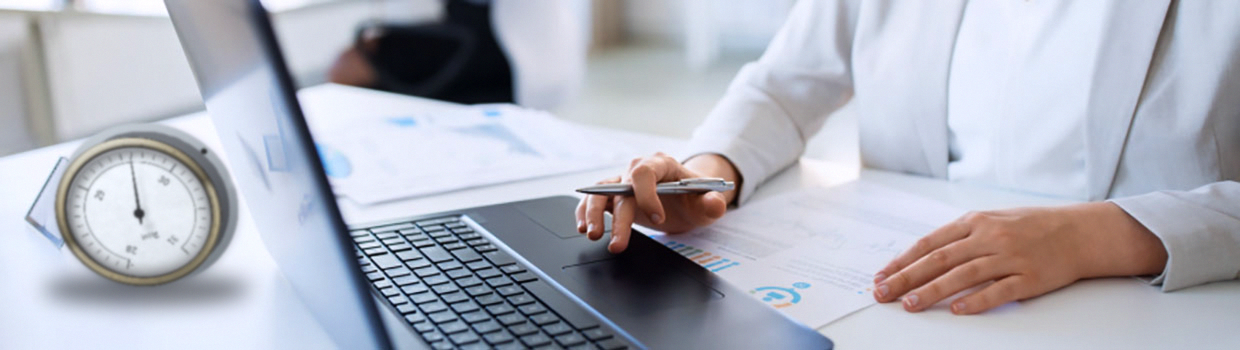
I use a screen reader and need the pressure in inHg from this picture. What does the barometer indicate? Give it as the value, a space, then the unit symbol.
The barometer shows 29.6 inHg
